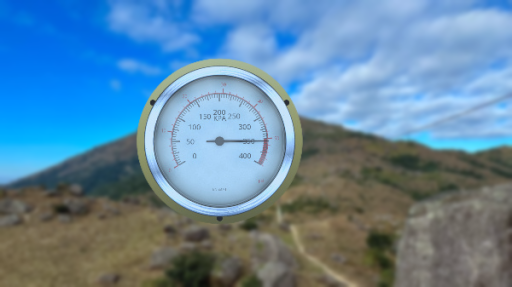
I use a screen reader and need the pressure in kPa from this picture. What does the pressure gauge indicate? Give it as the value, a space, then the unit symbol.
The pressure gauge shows 350 kPa
